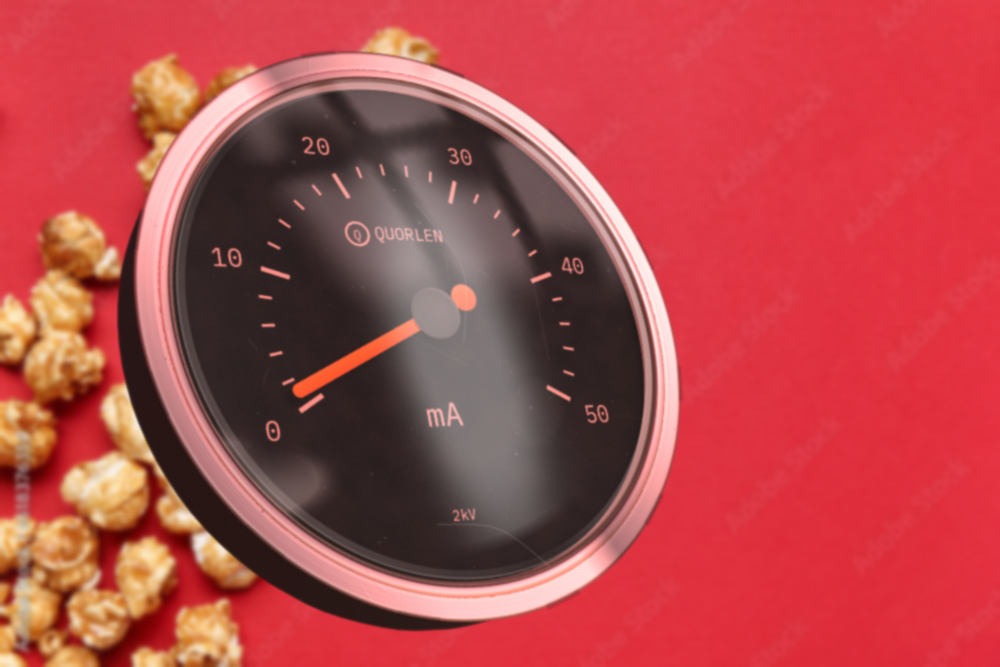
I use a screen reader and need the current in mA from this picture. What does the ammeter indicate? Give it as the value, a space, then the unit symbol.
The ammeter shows 1 mA
